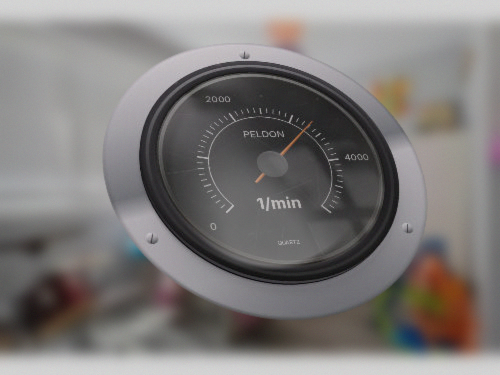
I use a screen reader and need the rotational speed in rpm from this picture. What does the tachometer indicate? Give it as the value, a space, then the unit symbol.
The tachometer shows 3300 rpm
